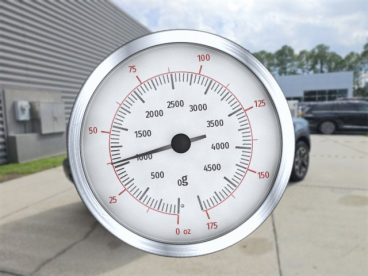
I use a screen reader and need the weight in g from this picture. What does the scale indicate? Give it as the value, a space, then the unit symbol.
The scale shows 1050 g
